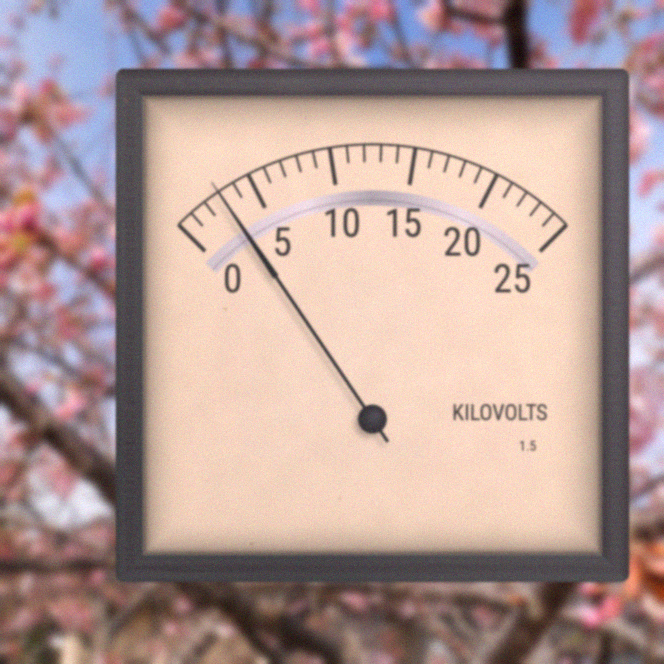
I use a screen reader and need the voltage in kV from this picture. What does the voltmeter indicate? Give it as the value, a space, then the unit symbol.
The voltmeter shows 3 kV
